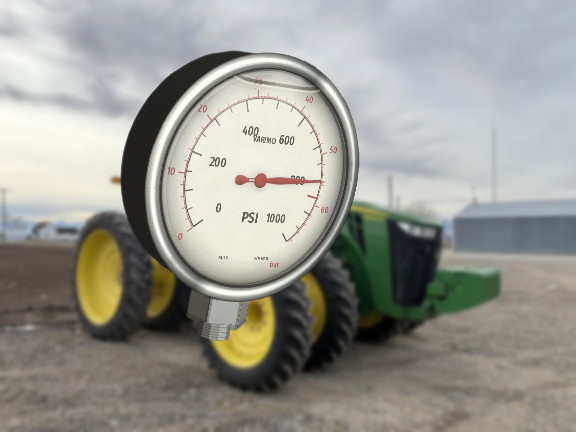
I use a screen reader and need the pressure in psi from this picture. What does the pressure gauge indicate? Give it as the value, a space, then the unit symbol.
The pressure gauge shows 800 psi
